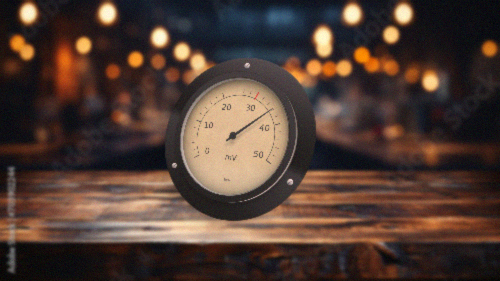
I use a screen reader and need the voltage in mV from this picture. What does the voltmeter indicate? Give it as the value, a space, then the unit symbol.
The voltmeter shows 36 mV
